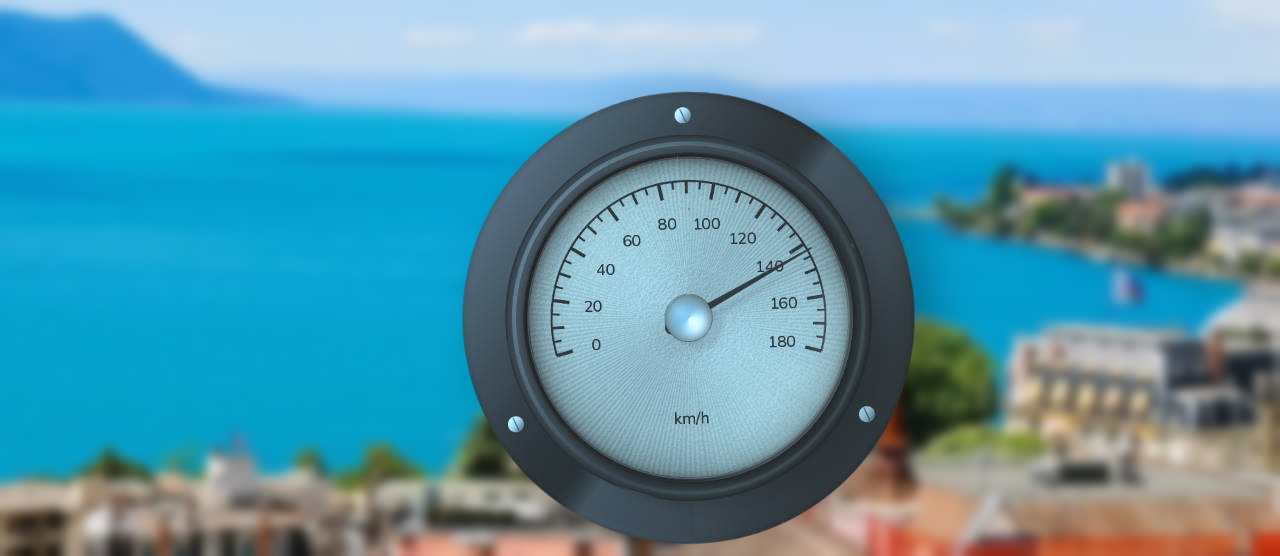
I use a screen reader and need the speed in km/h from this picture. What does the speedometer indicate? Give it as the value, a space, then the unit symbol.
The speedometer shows 142.5 km/h
